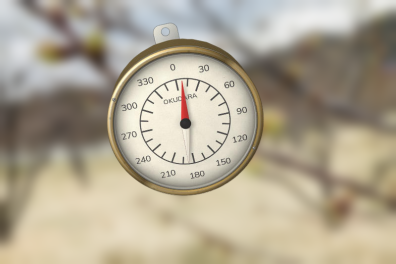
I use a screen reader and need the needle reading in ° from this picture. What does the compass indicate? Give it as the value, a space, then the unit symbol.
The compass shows 7.5 °
